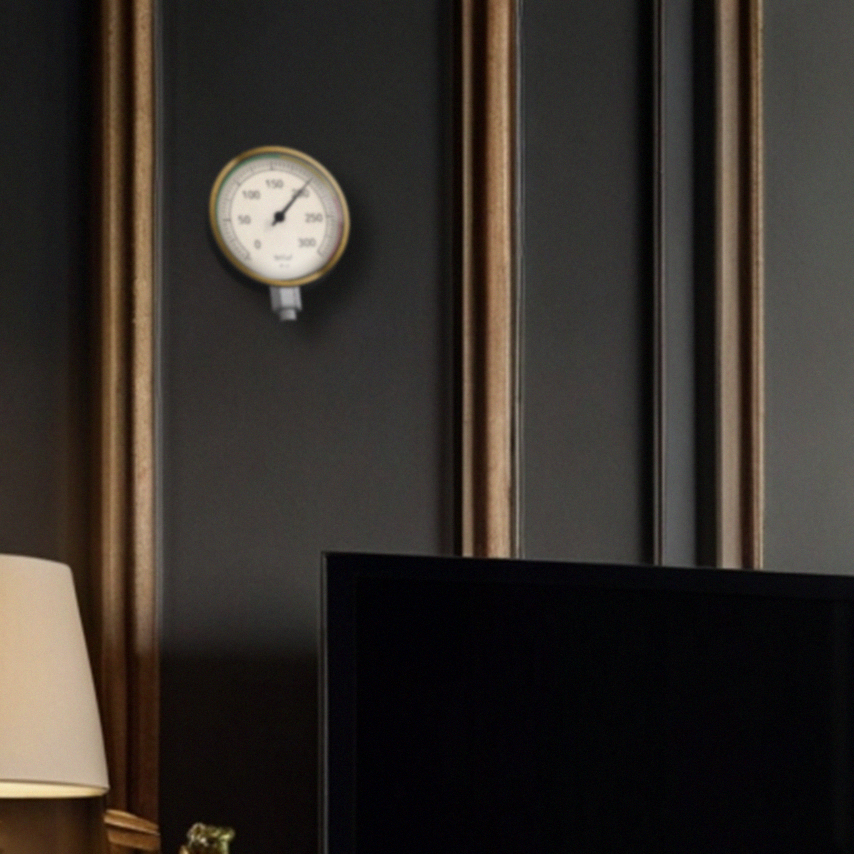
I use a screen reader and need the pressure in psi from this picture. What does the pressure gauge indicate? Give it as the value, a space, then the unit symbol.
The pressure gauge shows 200 psi
